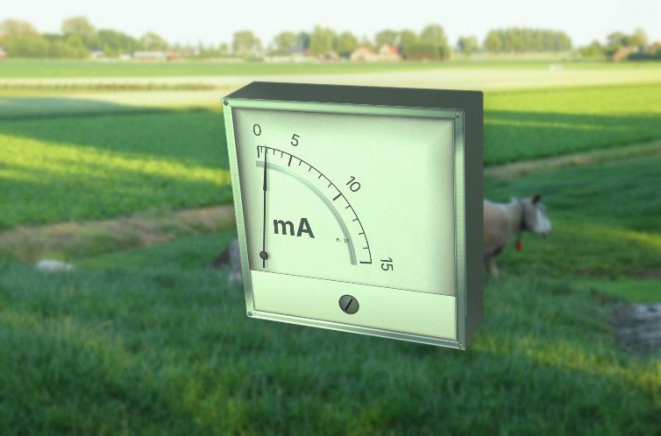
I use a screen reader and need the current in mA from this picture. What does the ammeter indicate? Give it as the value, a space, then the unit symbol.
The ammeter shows 2 mA
